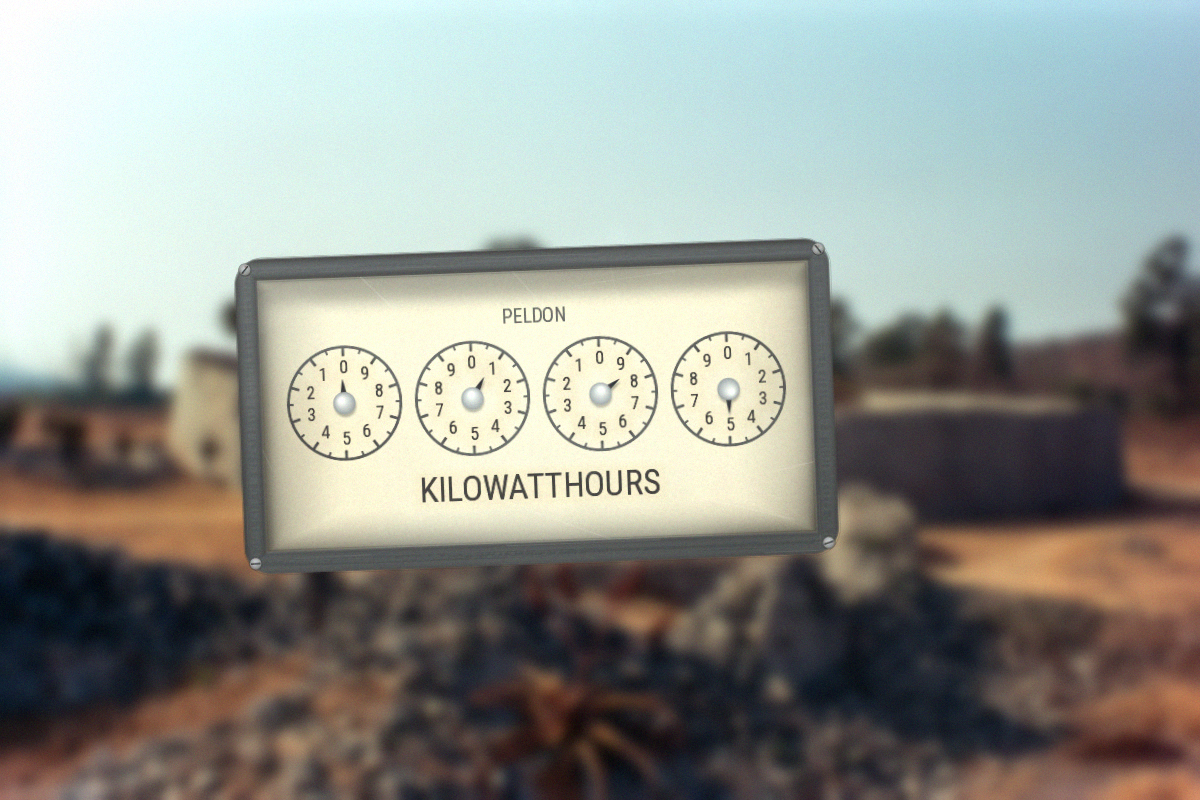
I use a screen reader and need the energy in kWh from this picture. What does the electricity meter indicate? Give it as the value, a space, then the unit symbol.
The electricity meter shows 85 kWh
